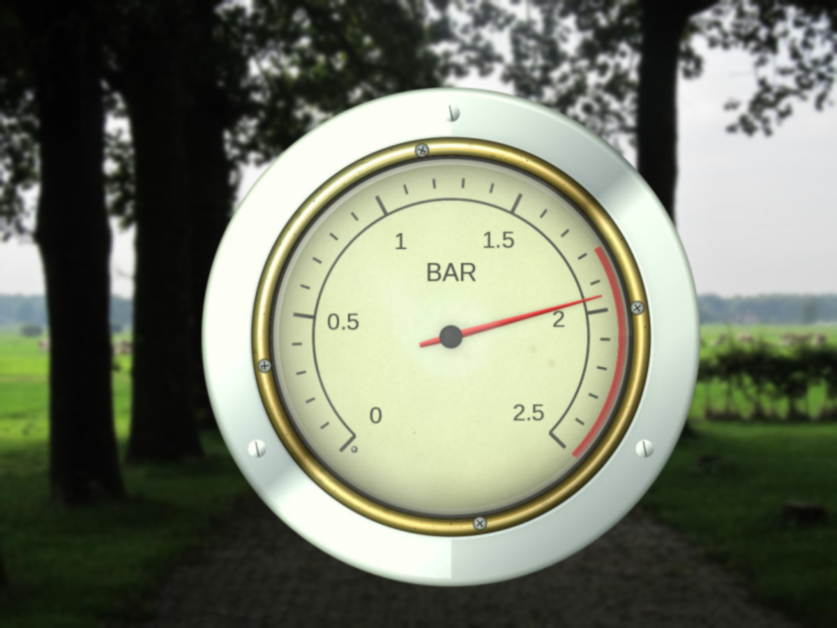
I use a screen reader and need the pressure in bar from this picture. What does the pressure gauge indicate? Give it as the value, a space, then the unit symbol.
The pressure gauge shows 1.95 bar
